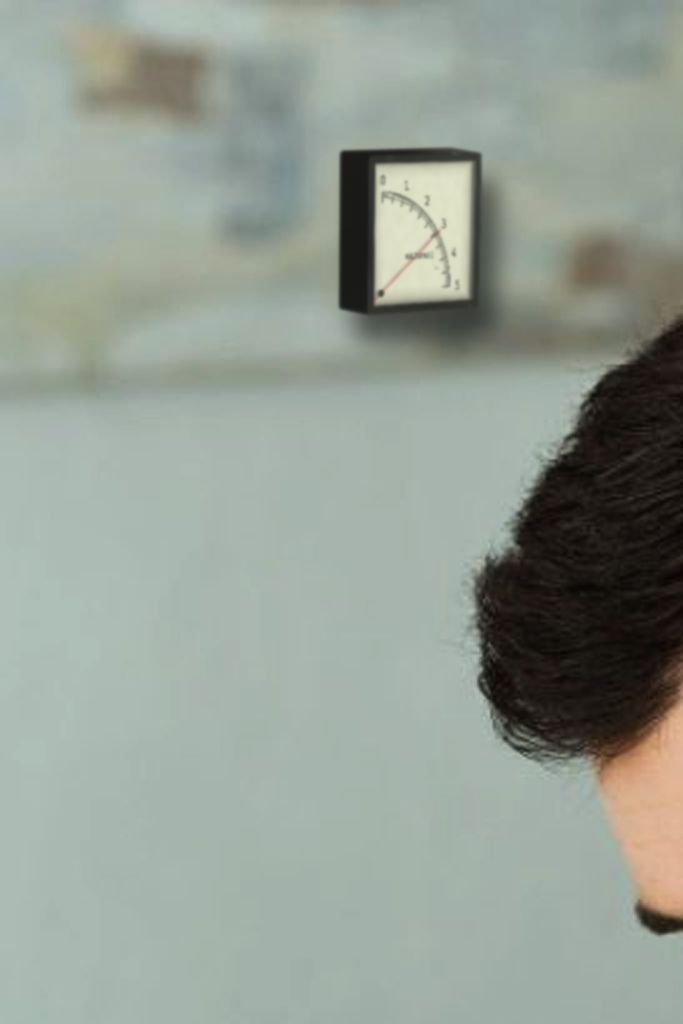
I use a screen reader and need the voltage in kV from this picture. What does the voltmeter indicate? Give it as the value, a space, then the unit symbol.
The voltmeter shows 3 kV
